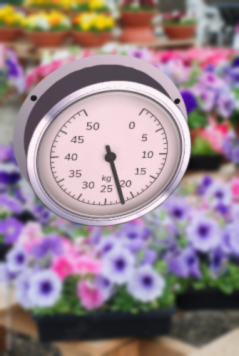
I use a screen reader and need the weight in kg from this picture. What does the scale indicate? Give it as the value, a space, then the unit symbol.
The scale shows 22 kg
